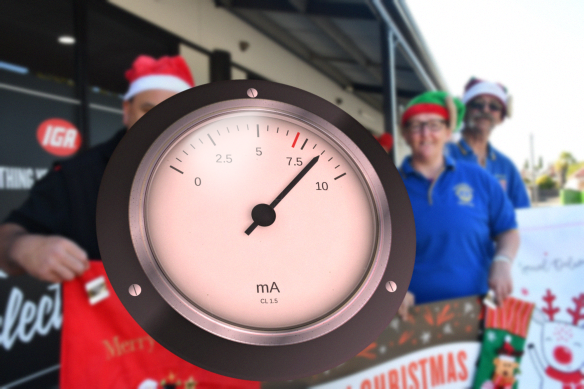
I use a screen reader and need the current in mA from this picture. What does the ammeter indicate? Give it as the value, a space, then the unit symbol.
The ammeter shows 8.5 mA
